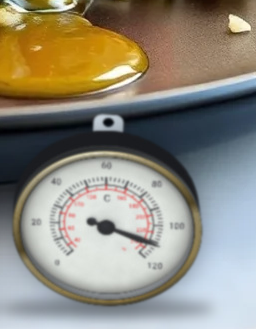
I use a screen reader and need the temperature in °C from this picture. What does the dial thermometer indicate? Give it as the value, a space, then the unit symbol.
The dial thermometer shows 110 °C
